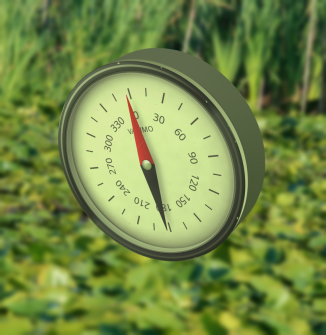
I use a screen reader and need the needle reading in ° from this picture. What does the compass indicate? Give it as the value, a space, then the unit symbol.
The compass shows 0 °
